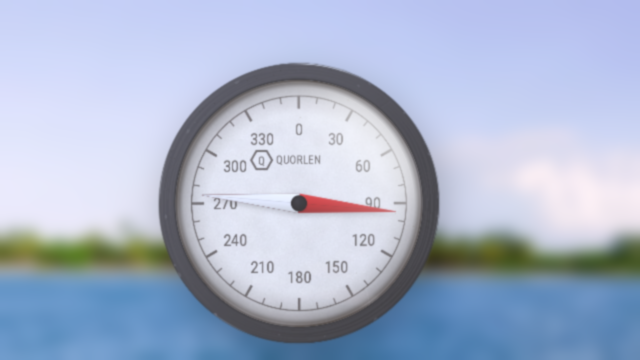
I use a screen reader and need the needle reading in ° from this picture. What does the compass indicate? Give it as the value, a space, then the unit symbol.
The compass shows 95 °
